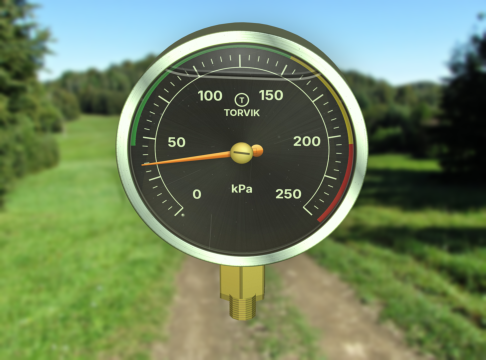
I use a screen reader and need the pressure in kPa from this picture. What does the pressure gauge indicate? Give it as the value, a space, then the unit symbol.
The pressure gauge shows 35 kPa
